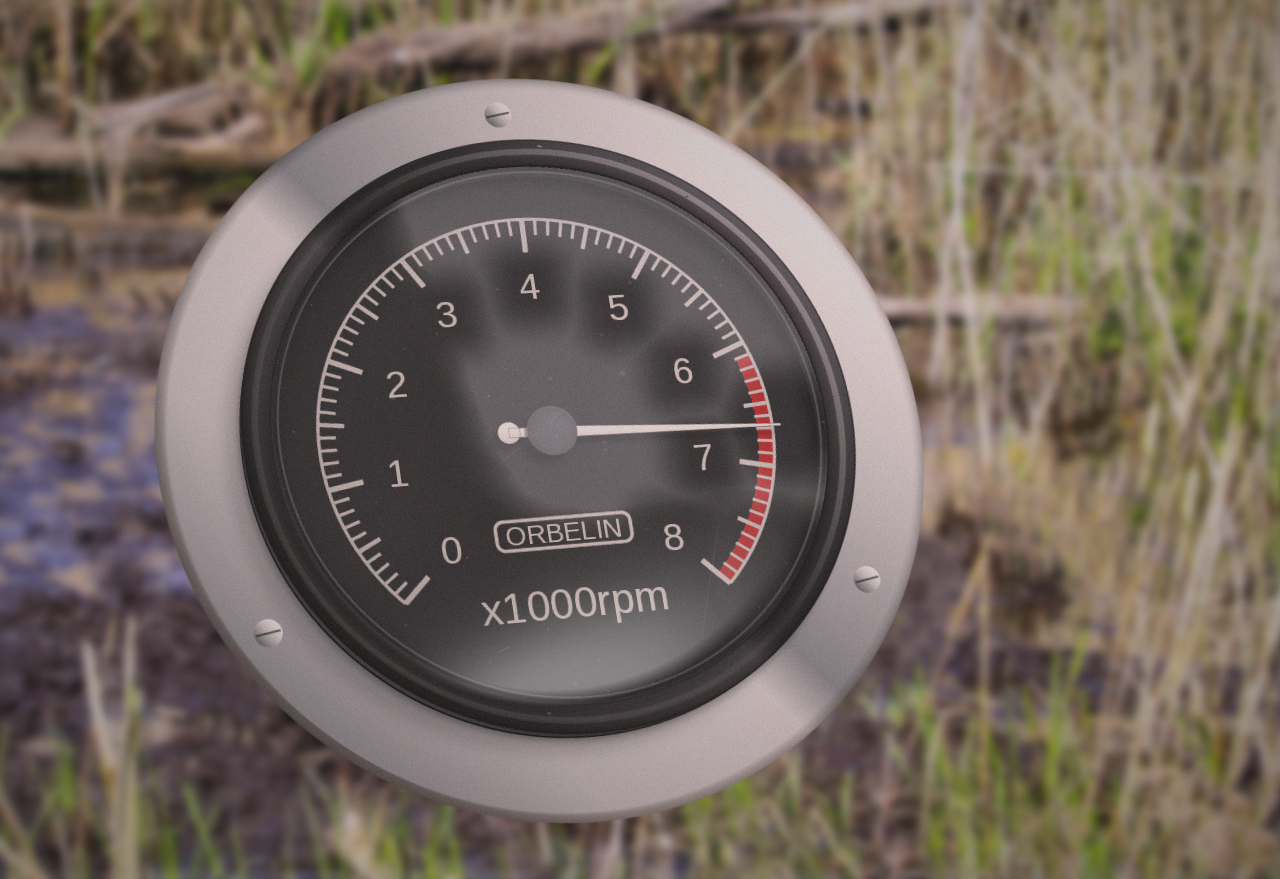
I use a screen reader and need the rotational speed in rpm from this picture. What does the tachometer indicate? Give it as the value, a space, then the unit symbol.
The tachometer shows 6700 rpm
